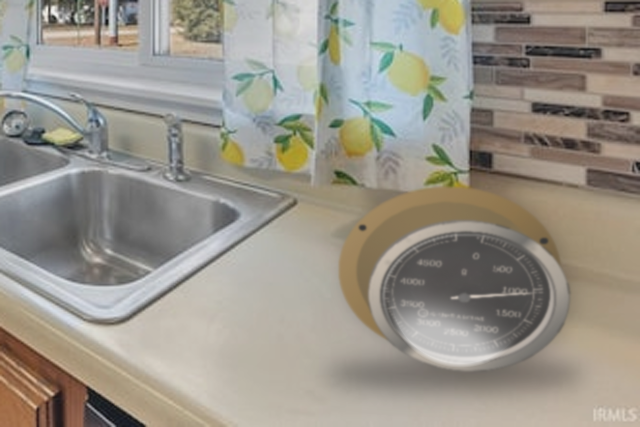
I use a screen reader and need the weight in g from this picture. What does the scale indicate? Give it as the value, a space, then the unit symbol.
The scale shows 1000 g
